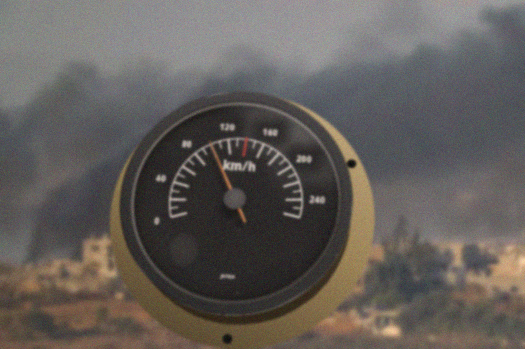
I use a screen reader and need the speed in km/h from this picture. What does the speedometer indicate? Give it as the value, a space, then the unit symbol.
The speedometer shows 100 km/h
